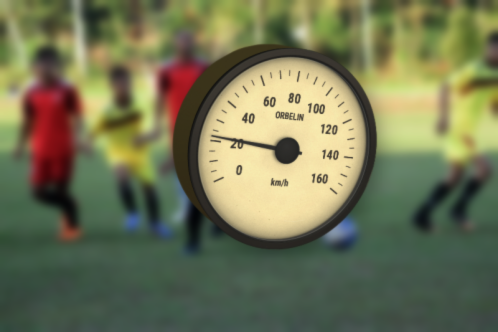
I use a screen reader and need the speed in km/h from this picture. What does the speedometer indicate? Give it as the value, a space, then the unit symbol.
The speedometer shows 22.5 km/h
